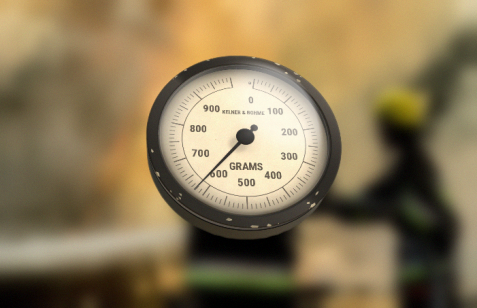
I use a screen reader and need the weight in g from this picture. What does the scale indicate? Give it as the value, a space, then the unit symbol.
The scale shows 620 g
